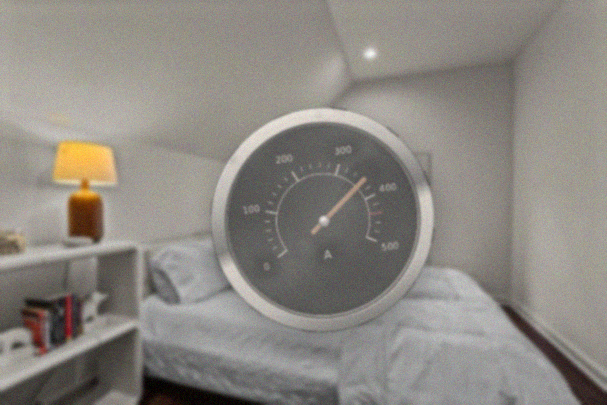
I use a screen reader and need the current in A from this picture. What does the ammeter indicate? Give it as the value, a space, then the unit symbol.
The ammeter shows 360 A
